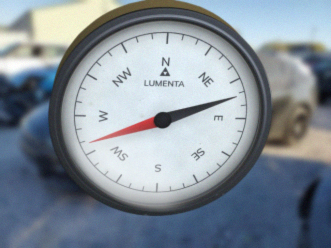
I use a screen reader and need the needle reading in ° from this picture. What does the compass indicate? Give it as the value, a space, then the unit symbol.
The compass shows 250 °
